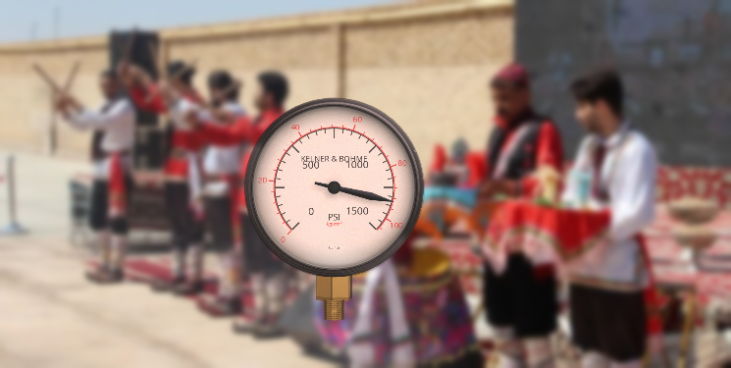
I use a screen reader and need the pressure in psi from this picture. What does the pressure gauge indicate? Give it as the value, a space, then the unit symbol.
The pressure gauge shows 1325 psi
